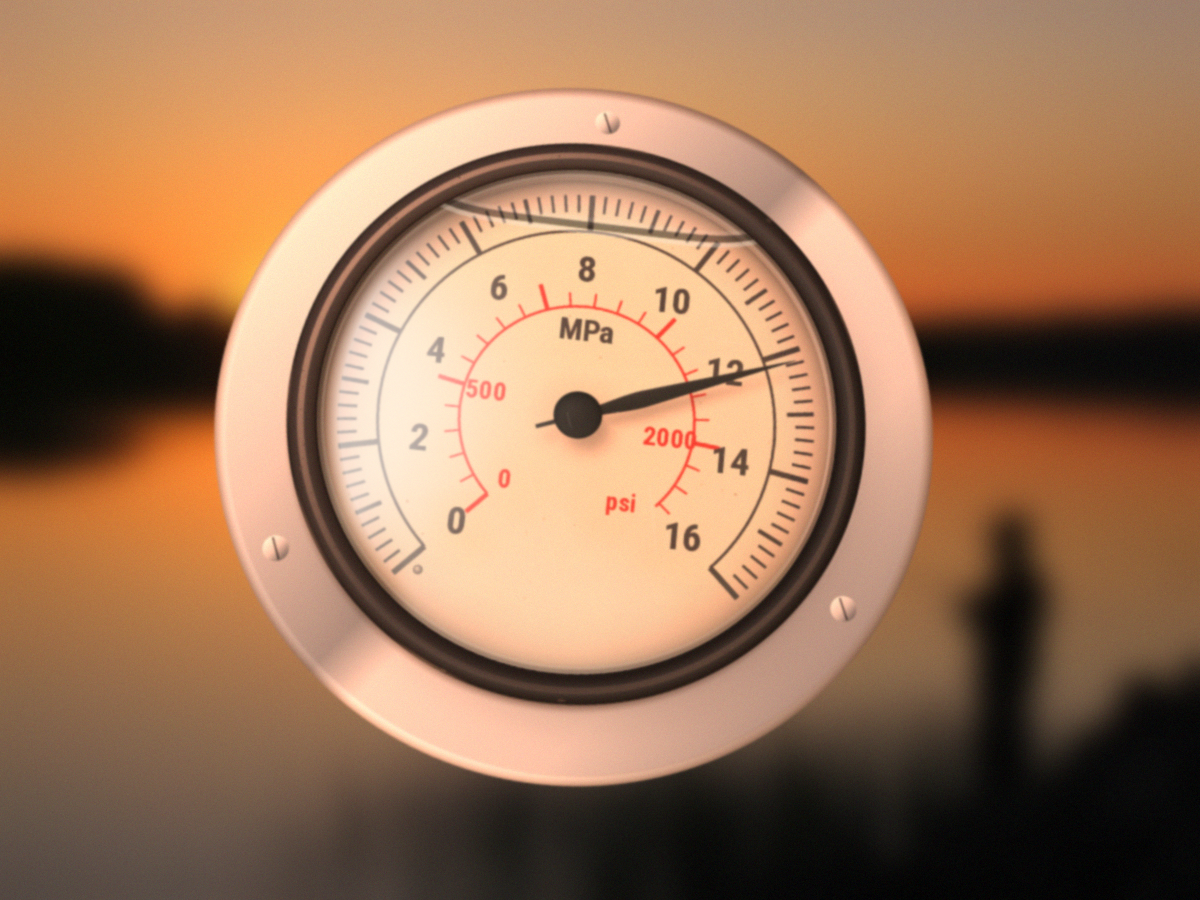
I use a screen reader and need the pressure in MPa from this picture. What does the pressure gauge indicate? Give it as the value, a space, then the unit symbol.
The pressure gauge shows 12.2 MPa
